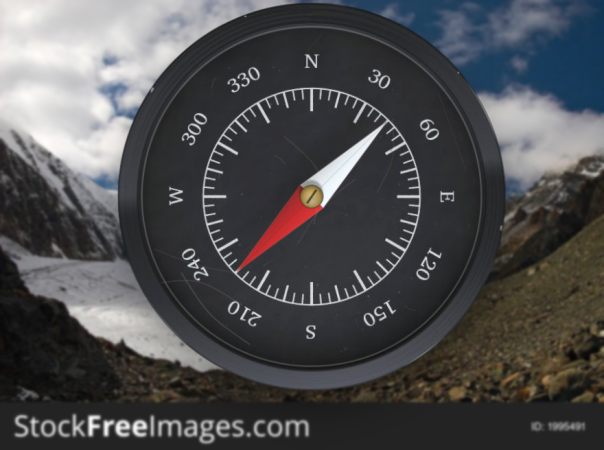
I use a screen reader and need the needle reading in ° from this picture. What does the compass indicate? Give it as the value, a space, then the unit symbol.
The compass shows 225 °
